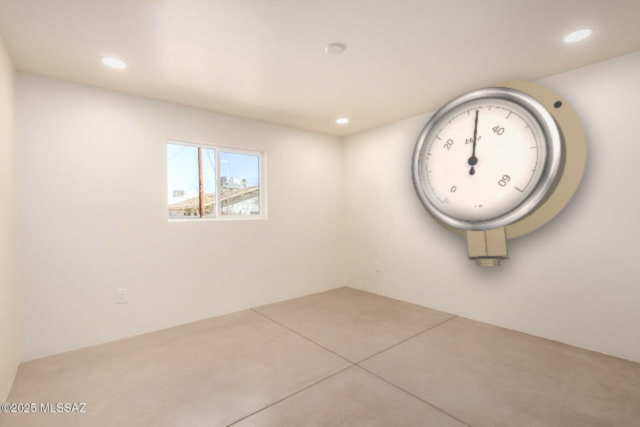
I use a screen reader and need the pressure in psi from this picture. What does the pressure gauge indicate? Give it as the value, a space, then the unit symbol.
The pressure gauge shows 32.5 psi
